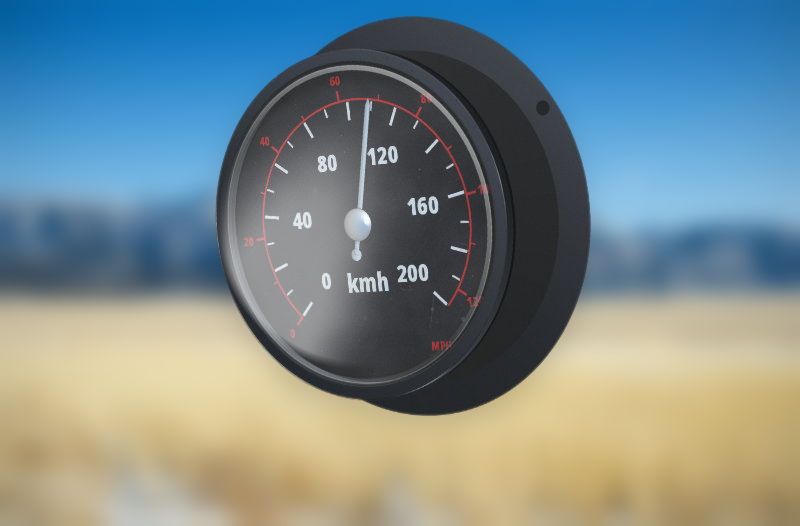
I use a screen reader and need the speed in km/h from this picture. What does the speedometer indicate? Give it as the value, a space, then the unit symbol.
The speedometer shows 110 km/h
